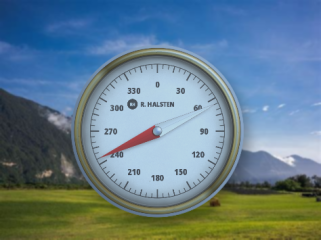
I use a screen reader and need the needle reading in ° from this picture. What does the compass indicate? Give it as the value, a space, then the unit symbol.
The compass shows 245 °
